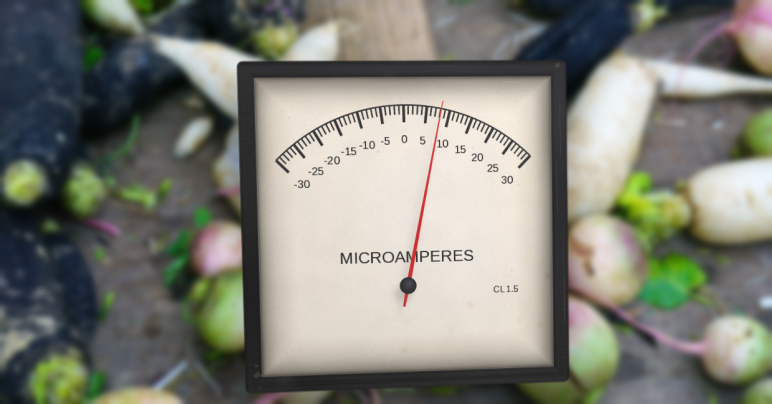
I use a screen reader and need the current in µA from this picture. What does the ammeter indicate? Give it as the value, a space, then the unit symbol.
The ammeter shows 8 µA
